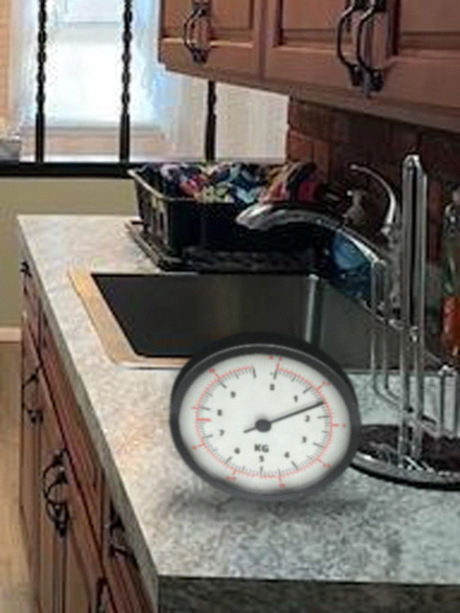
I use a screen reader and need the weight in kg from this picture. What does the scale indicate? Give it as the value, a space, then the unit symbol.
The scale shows 1.5 kg
